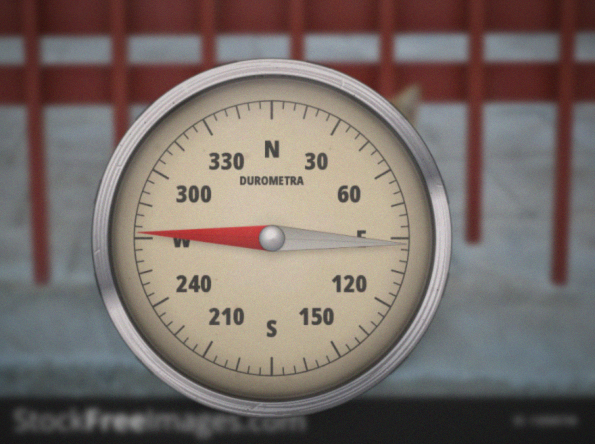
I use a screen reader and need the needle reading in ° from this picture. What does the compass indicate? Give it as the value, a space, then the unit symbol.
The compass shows 272.5 °
